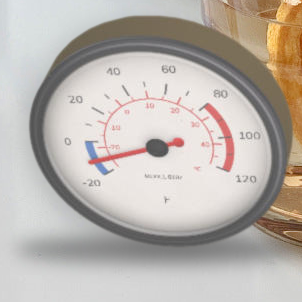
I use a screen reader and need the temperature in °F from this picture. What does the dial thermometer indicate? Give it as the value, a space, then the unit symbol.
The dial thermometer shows -10 °F
